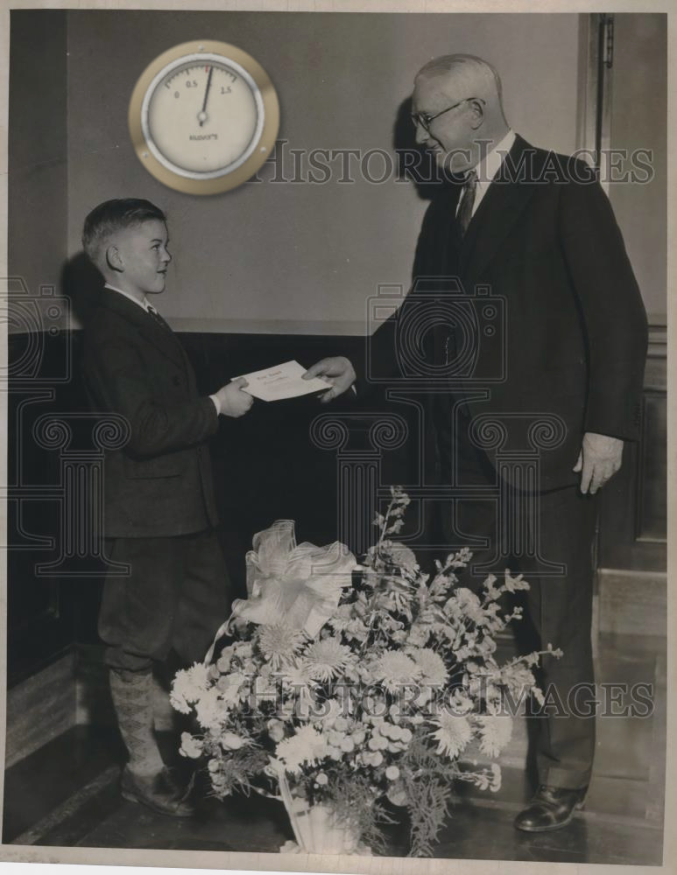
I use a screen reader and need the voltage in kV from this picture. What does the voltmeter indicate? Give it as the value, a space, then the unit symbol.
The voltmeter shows 1 kV
